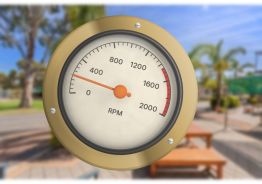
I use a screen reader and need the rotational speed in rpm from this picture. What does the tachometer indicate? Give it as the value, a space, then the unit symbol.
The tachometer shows 200 rpm
